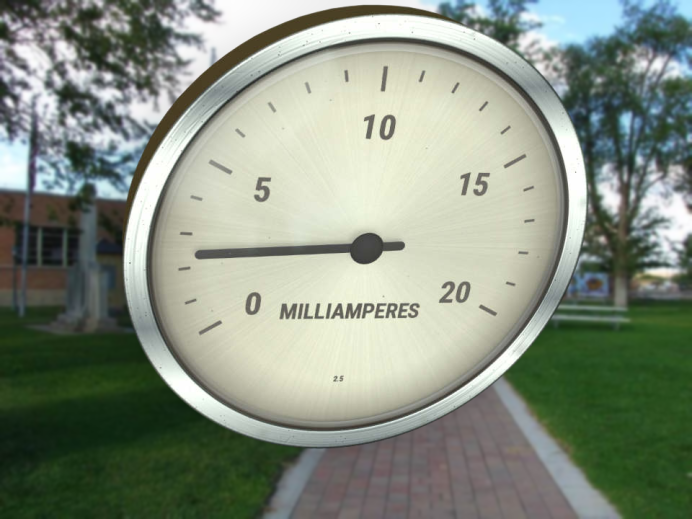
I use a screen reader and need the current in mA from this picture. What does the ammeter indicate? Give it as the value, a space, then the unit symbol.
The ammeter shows 2.5 mA
